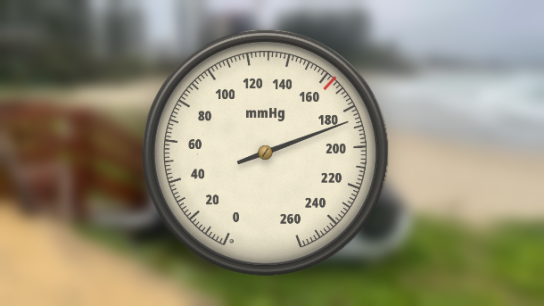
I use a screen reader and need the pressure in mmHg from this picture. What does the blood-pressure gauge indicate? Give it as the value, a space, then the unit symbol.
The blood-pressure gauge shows 186 mmHg
